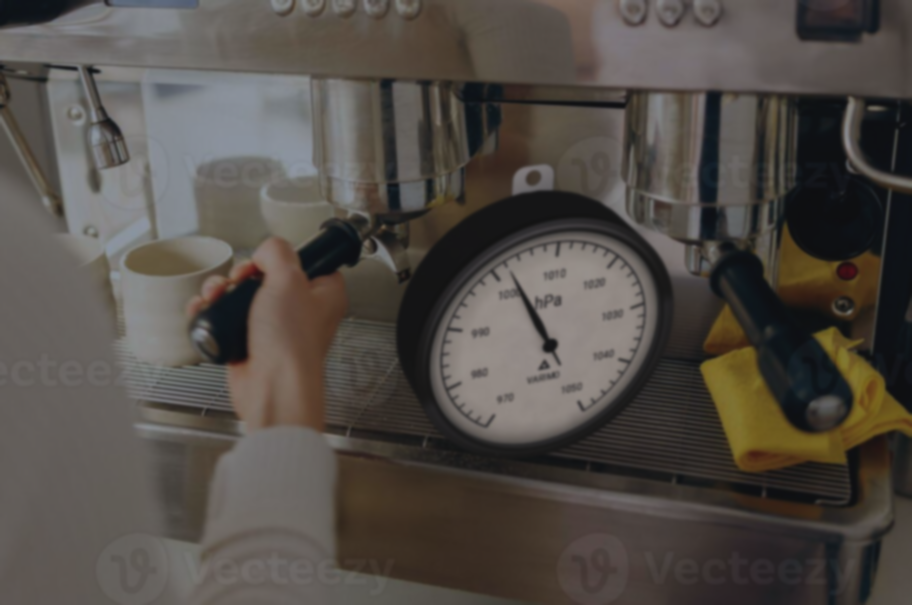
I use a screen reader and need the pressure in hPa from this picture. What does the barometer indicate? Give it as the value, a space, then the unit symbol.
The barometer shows 1002 hPa
